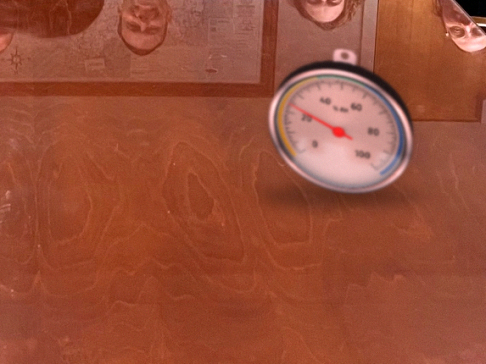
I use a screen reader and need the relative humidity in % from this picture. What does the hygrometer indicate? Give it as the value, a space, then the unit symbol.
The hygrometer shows 25 %
